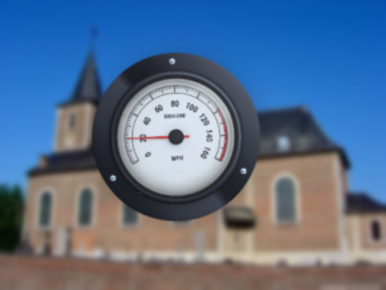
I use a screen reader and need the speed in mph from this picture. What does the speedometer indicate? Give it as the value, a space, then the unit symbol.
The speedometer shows 20 mph
